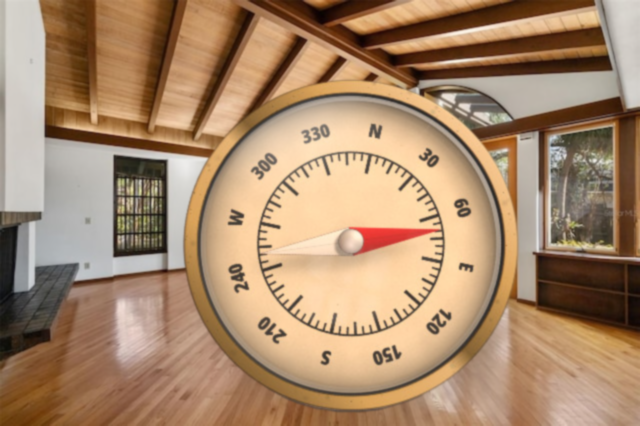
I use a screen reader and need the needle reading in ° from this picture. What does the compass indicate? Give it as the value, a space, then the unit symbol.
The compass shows 70 °
